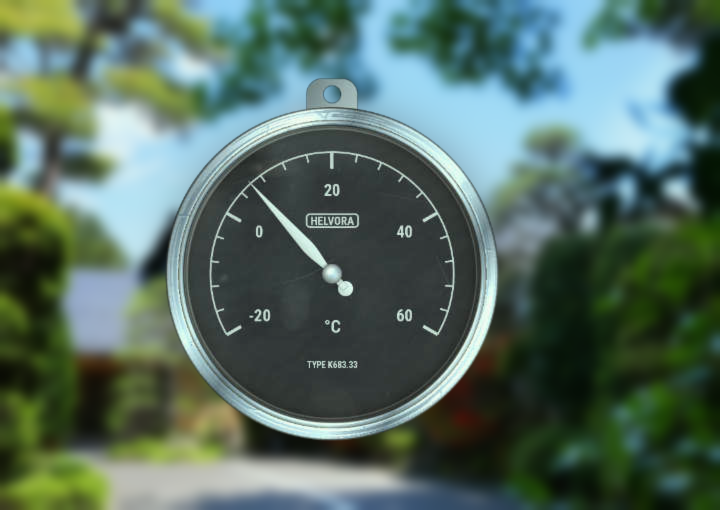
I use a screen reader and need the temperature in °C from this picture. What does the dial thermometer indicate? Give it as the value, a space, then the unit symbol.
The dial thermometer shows 6 °C
